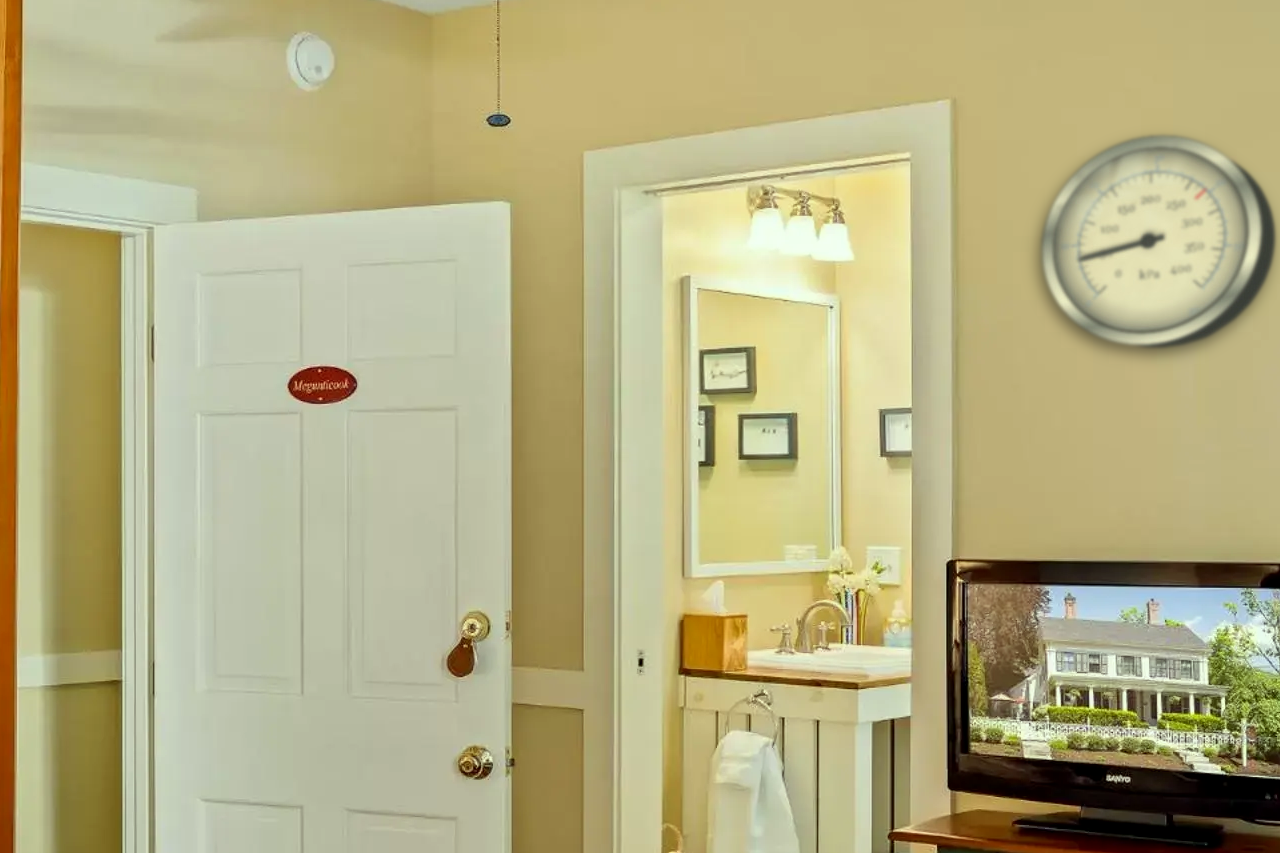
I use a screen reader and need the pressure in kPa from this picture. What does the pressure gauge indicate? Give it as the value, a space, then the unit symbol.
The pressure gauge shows 50 kPa
